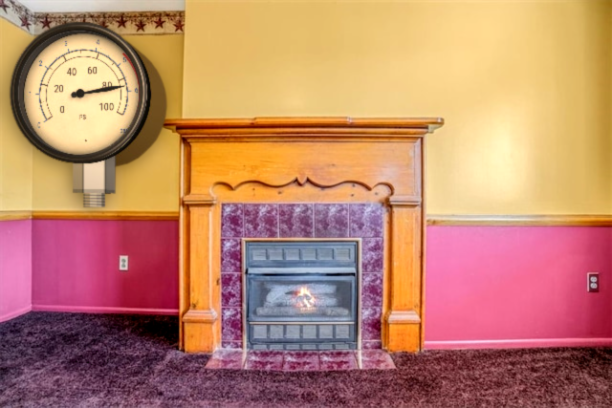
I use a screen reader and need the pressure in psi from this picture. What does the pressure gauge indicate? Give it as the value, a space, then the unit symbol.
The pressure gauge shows 85 psi
